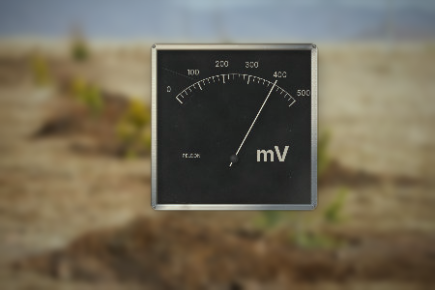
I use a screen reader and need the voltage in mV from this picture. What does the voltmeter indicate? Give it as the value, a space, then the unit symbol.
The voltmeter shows 400 mV
